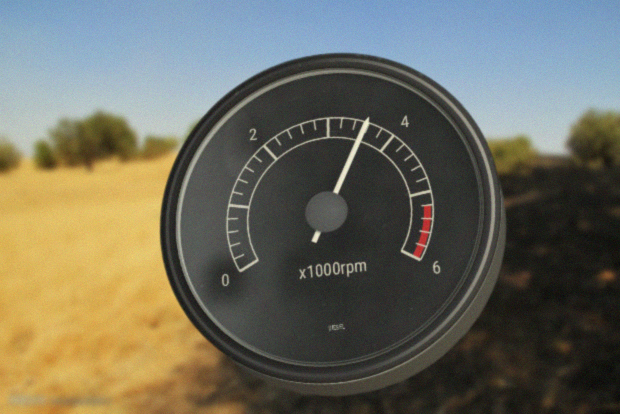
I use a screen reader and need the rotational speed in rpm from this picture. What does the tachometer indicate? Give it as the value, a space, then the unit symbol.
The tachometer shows 3600 rpm
